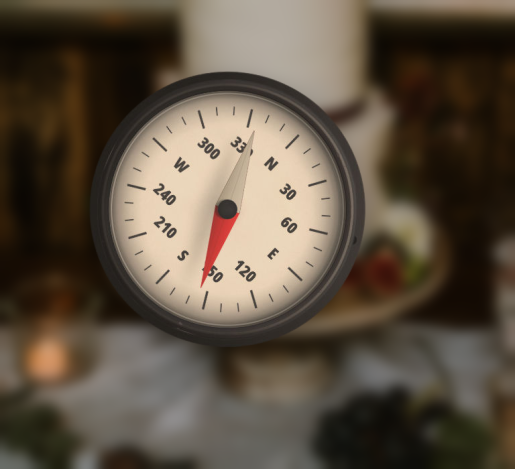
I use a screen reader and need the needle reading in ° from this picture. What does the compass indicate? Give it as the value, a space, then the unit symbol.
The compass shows 155 °
